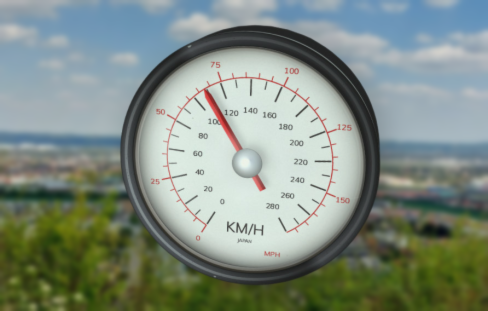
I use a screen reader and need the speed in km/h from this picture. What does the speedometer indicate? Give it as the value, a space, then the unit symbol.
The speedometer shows 110 km/h
